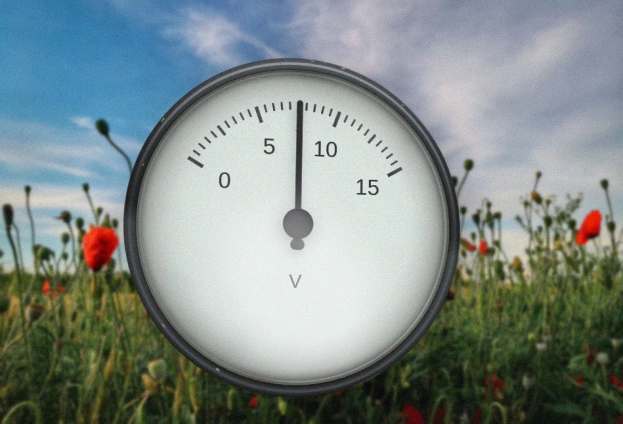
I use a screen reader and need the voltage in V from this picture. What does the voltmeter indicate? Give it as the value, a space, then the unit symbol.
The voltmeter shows 7.5 V
